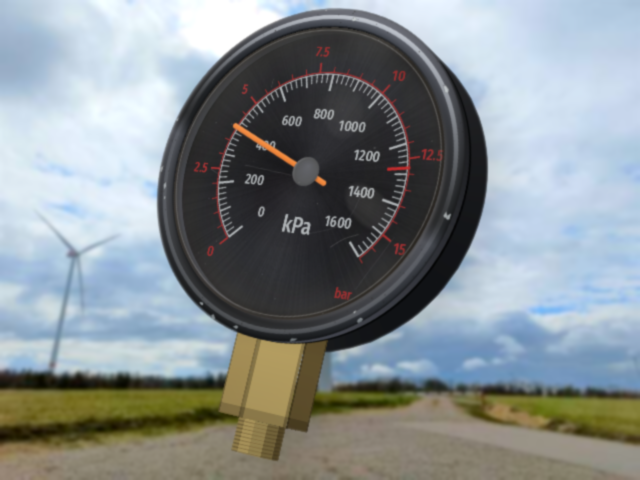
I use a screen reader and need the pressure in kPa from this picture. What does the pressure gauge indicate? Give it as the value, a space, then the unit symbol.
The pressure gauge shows 400 kPa
